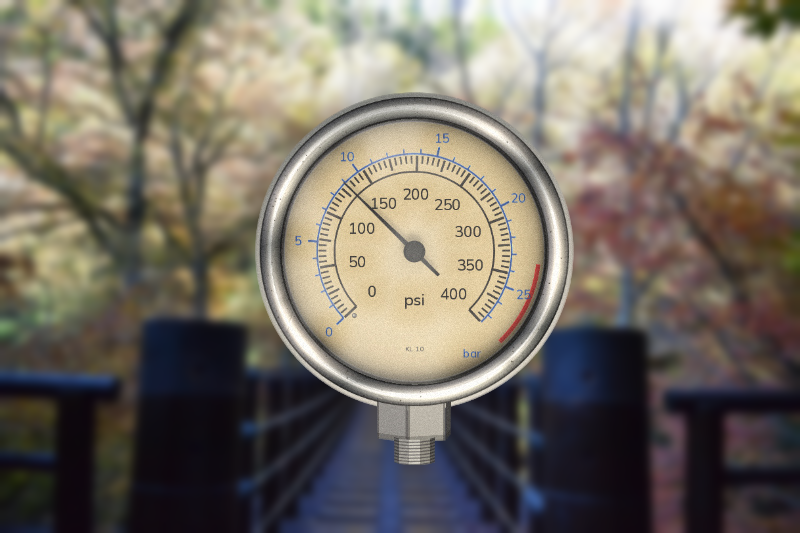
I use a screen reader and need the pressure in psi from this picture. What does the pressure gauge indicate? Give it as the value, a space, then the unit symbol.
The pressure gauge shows 130 psi
